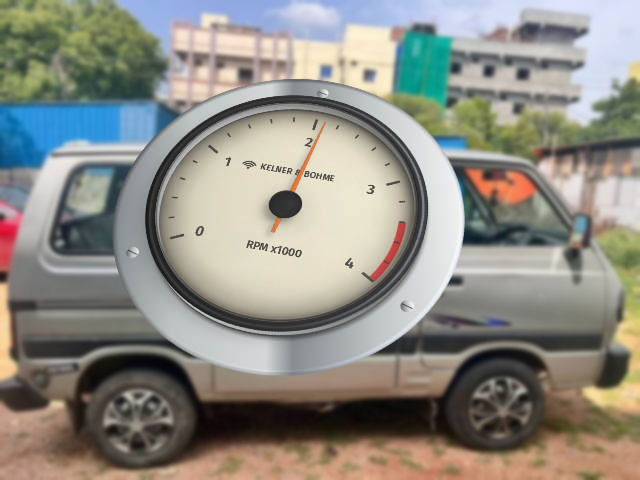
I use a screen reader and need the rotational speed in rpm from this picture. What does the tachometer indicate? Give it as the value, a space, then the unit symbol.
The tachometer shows 2100 rpm
